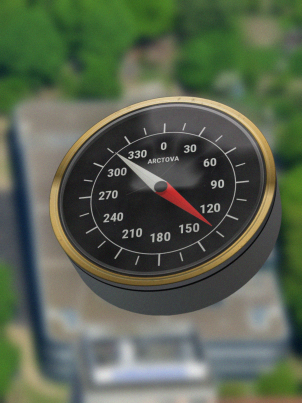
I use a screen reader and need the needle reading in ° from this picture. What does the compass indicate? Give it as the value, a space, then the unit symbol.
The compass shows 135 °
